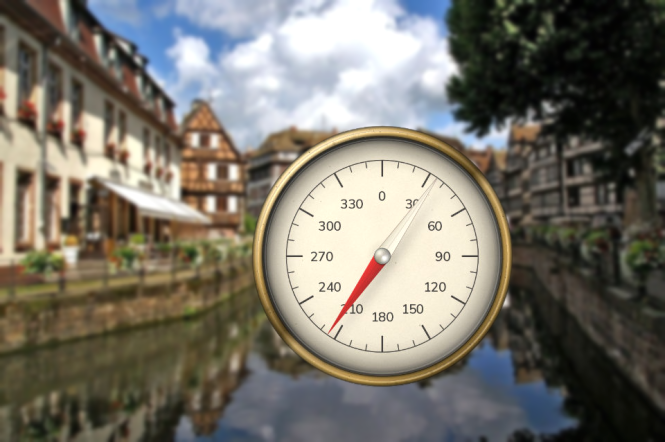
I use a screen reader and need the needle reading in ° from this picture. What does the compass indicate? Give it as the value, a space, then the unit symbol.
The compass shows 215 °
